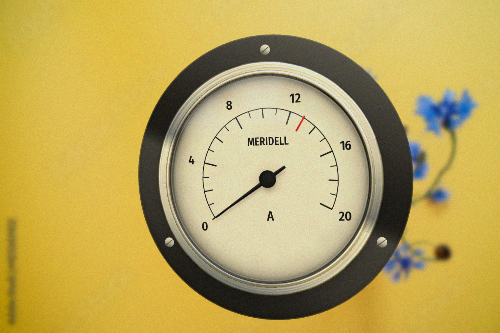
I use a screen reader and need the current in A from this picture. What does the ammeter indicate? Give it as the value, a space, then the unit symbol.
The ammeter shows 0 A
